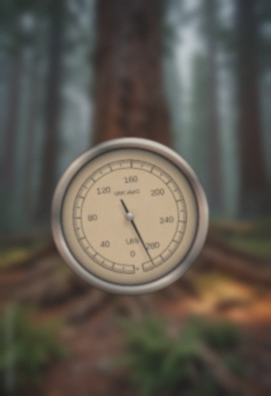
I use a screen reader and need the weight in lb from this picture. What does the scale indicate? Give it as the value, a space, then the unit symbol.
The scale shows 290 lb
